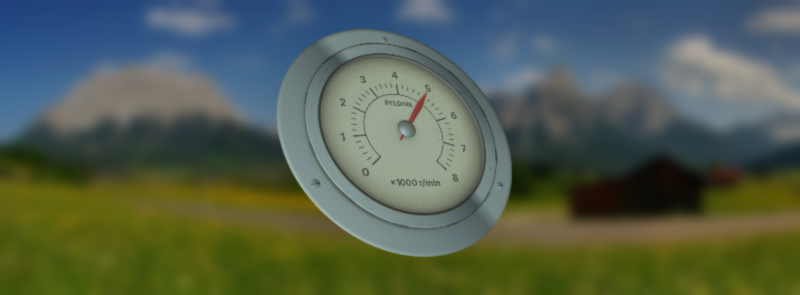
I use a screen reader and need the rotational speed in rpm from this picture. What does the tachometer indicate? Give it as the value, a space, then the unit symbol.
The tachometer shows 5000 rpm
